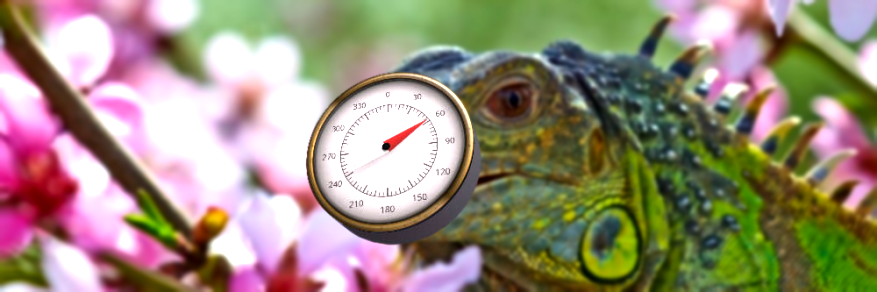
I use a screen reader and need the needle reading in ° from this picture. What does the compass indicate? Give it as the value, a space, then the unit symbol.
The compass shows 60 °
